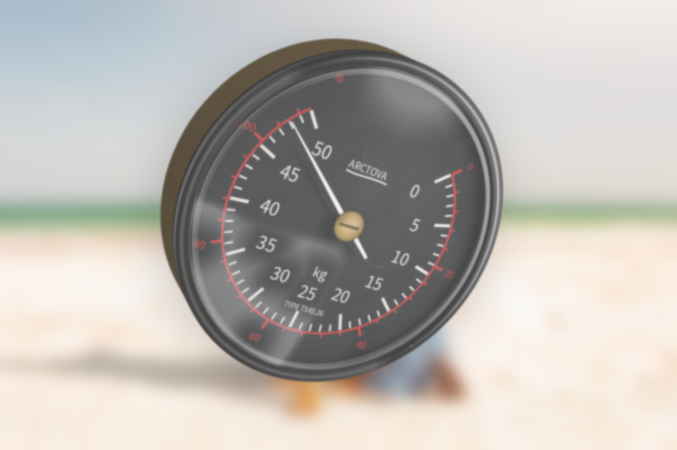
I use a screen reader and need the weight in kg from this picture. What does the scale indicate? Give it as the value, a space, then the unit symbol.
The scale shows 48 kg
